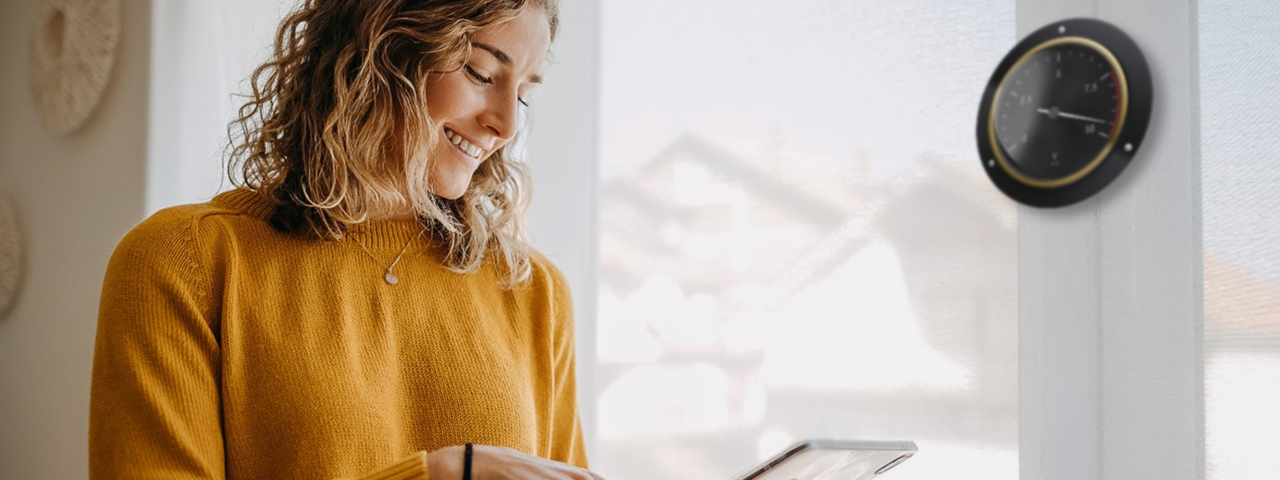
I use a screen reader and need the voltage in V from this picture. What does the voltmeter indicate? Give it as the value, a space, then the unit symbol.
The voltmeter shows 9.5 V
